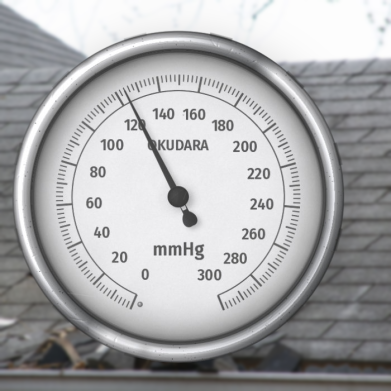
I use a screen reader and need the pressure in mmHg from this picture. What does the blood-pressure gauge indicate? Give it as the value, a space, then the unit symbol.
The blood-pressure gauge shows 124 mmHg
